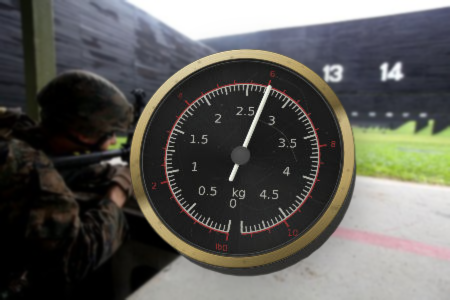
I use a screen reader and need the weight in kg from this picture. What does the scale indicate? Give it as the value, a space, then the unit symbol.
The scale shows 2.75 kg
